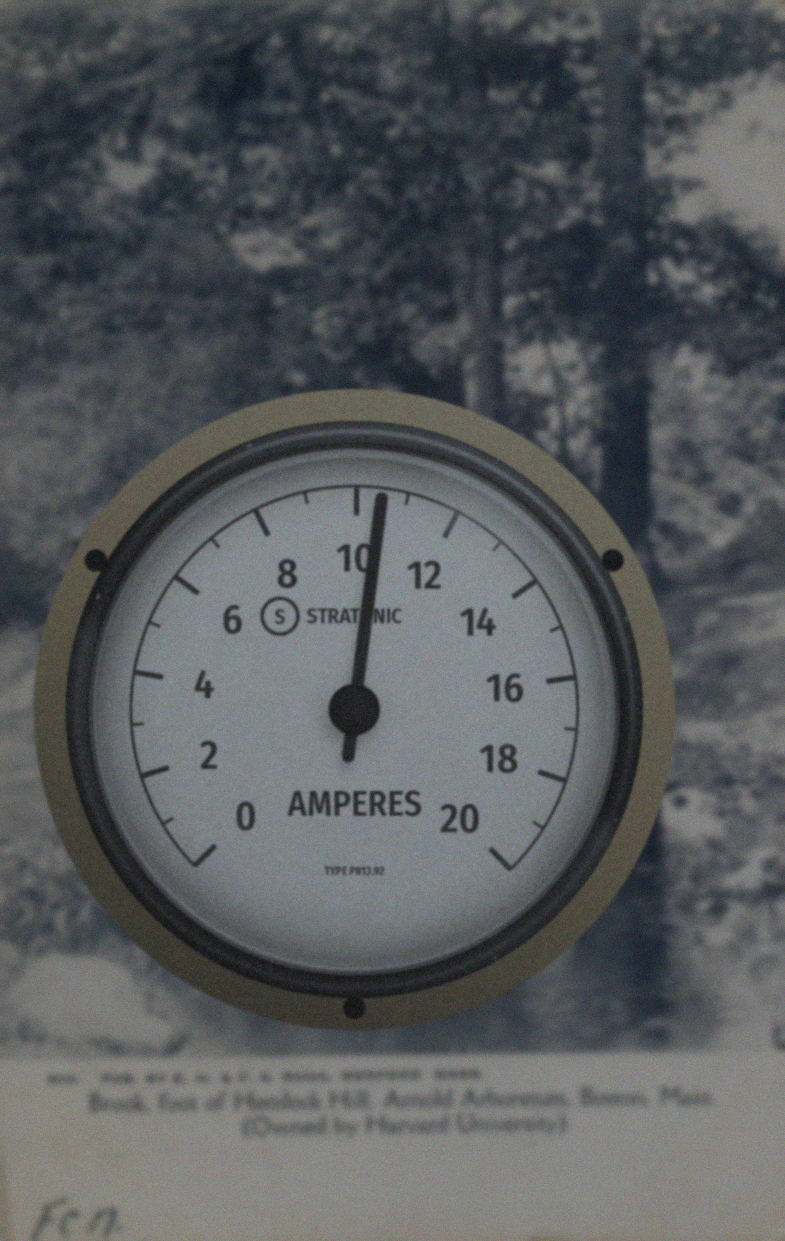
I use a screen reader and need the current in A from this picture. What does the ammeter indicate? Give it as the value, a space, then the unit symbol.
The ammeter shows 10.5 A
